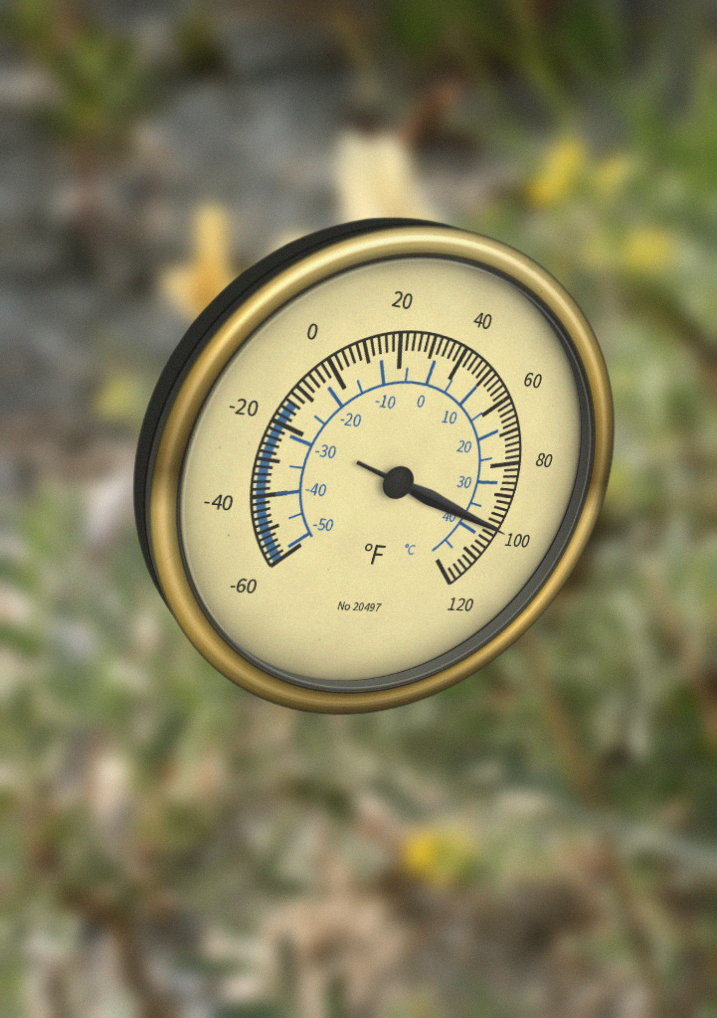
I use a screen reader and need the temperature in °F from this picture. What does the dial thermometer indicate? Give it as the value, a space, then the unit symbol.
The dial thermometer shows 100 °F
